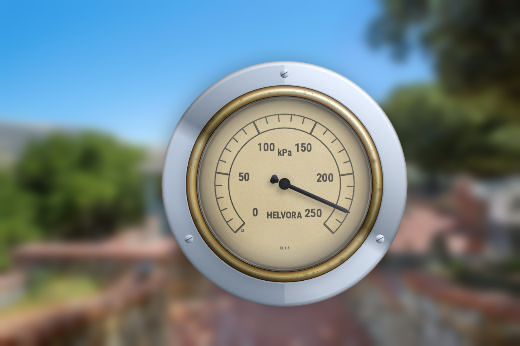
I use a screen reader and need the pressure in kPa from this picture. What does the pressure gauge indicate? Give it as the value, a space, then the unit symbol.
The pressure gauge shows 230 kPa
